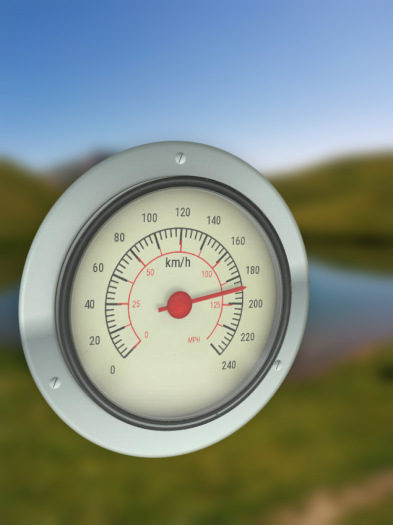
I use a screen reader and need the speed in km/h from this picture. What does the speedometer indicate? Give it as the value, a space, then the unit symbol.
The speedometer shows 188 km/h
